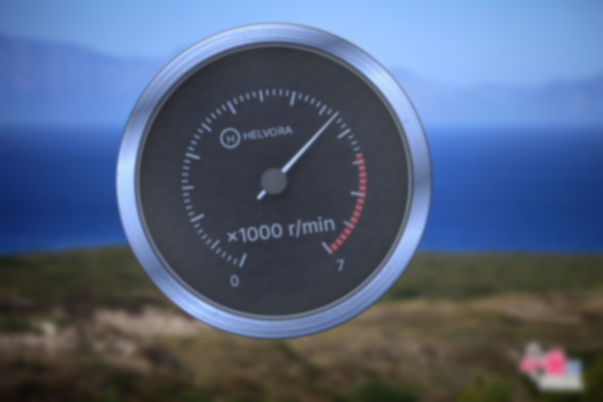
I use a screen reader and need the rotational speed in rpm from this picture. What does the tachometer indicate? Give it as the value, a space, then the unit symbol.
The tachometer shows 4700 rpm
